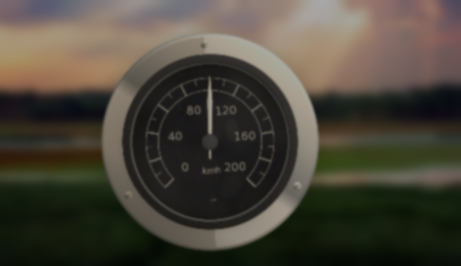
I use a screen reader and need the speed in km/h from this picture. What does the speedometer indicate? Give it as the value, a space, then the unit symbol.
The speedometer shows 100 km/h
